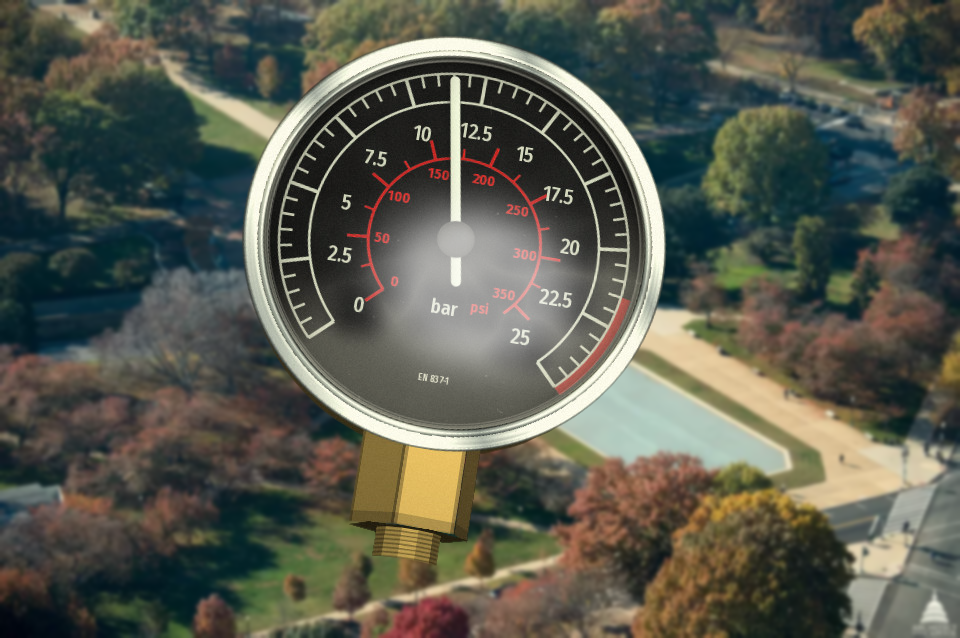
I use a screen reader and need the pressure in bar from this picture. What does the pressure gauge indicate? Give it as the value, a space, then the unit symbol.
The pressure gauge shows 11.5 bar
